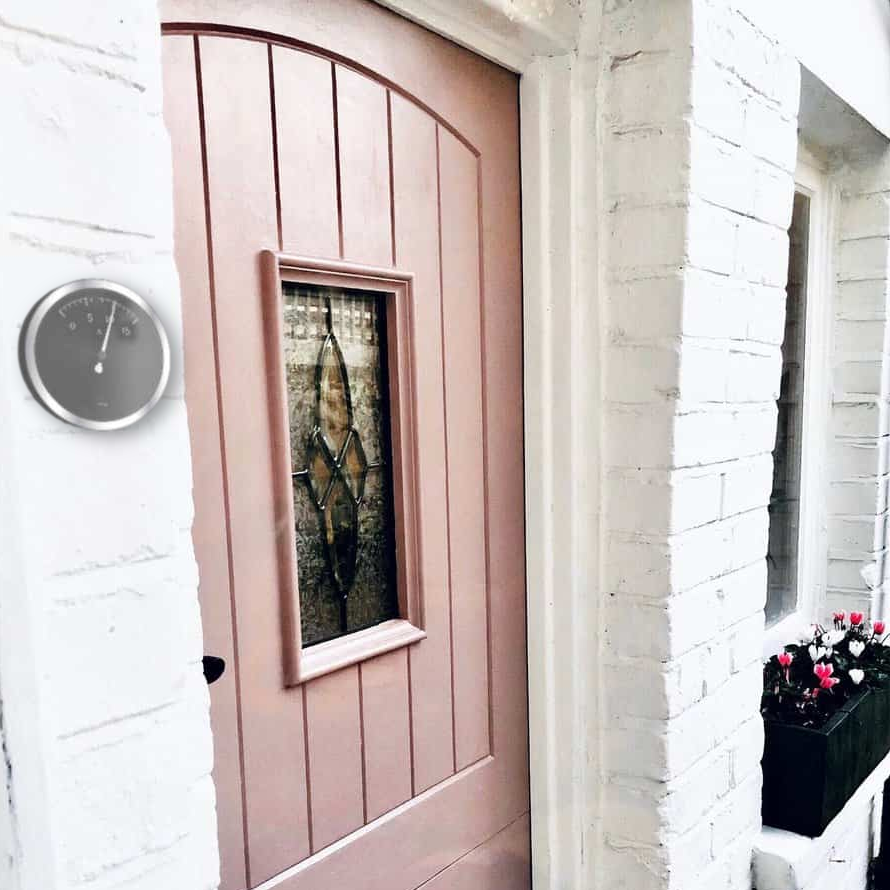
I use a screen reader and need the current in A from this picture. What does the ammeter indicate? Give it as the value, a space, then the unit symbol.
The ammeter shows 10 A
